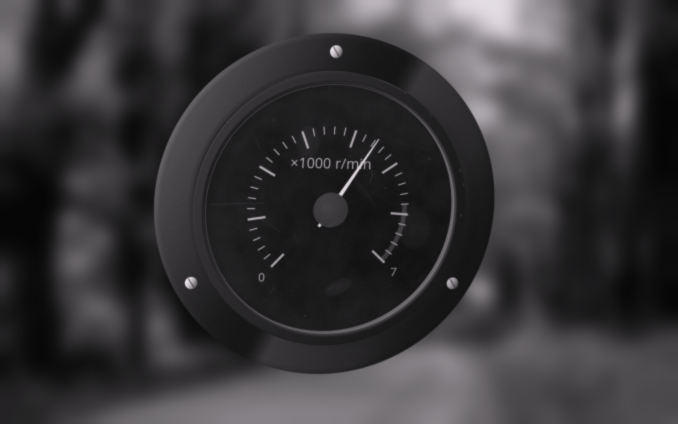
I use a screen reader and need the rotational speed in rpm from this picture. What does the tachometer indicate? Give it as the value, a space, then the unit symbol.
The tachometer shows 4400 rpm
